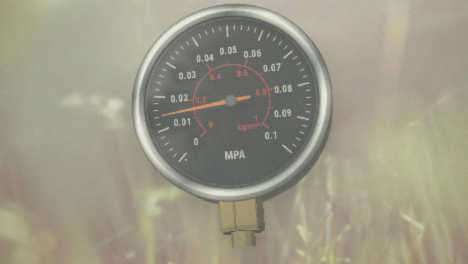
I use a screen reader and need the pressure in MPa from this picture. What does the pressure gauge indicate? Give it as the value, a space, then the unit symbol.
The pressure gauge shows 0.014 MPa
